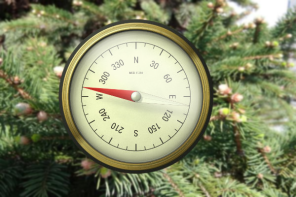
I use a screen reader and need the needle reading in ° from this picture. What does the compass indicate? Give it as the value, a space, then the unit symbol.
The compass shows 280 °
